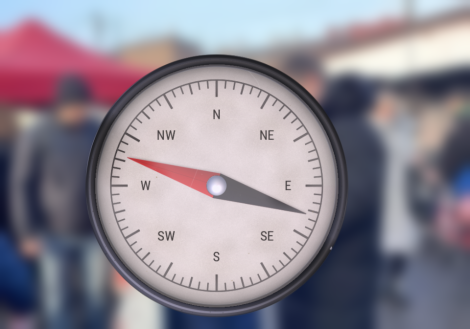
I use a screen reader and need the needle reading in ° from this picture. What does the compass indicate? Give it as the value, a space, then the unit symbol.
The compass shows 287.5 °
